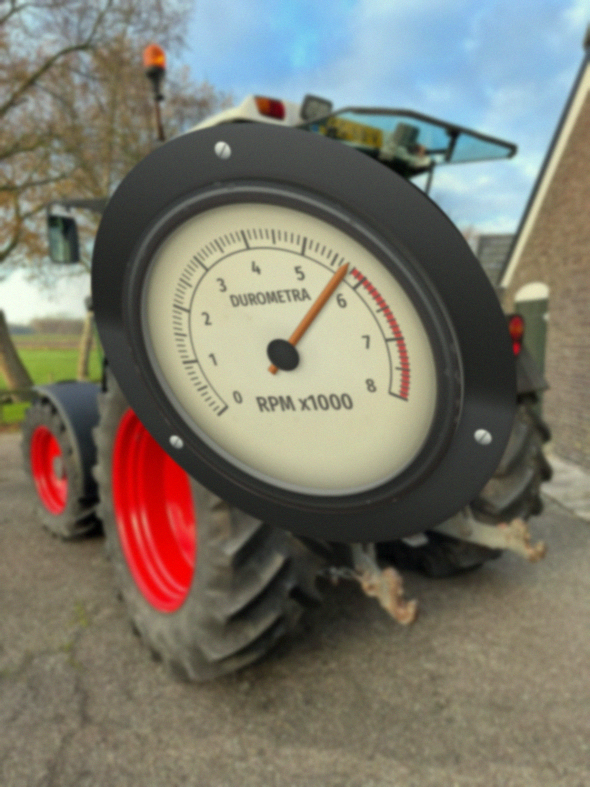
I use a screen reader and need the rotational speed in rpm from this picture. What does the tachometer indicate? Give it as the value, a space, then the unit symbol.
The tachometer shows 5700 rpm
